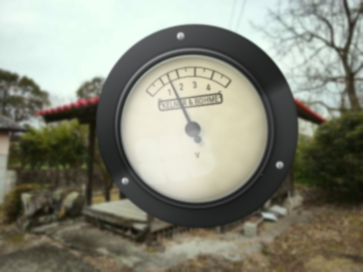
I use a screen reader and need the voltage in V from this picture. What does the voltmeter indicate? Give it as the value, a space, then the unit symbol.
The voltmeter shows 1.5 V
